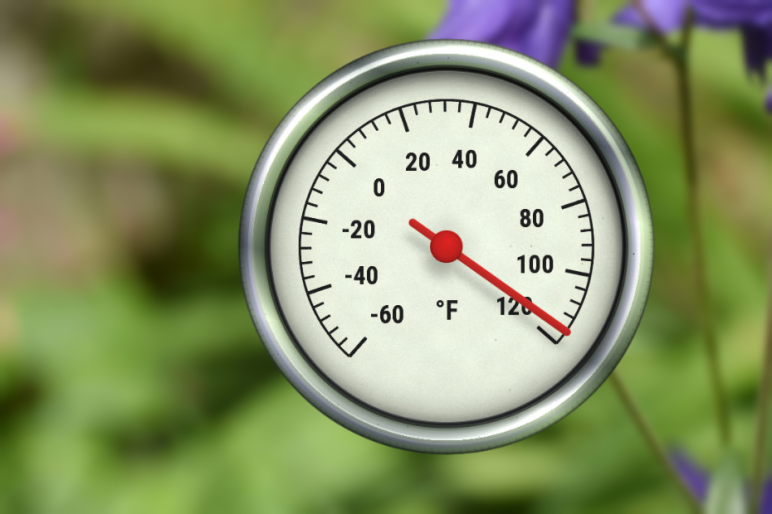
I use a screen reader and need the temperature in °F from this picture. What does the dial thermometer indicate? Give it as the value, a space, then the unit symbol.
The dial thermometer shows 116 °F
